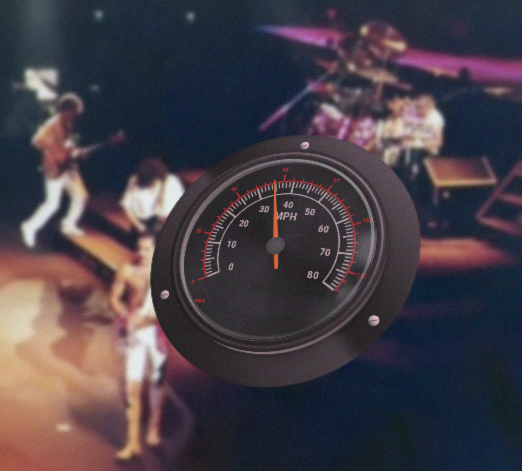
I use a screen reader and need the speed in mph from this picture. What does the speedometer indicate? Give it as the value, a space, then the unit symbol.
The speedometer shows 35 mph
